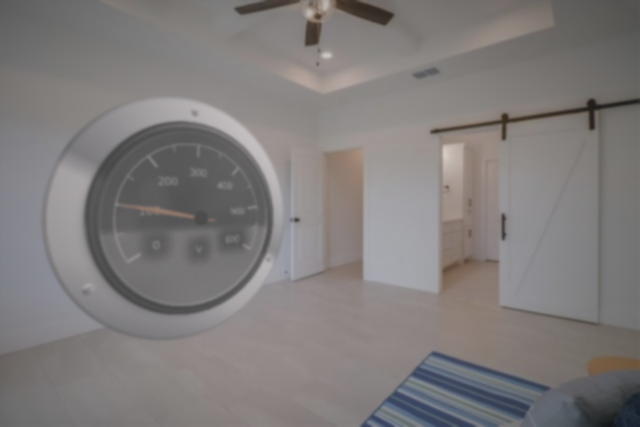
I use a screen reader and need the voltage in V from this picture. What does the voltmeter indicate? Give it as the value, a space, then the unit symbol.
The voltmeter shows 100 V
